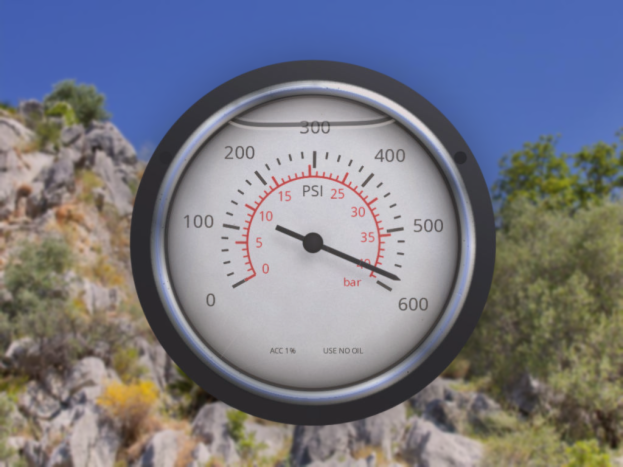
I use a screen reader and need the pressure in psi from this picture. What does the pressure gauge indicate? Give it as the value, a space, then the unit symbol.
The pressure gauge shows 580 psi
